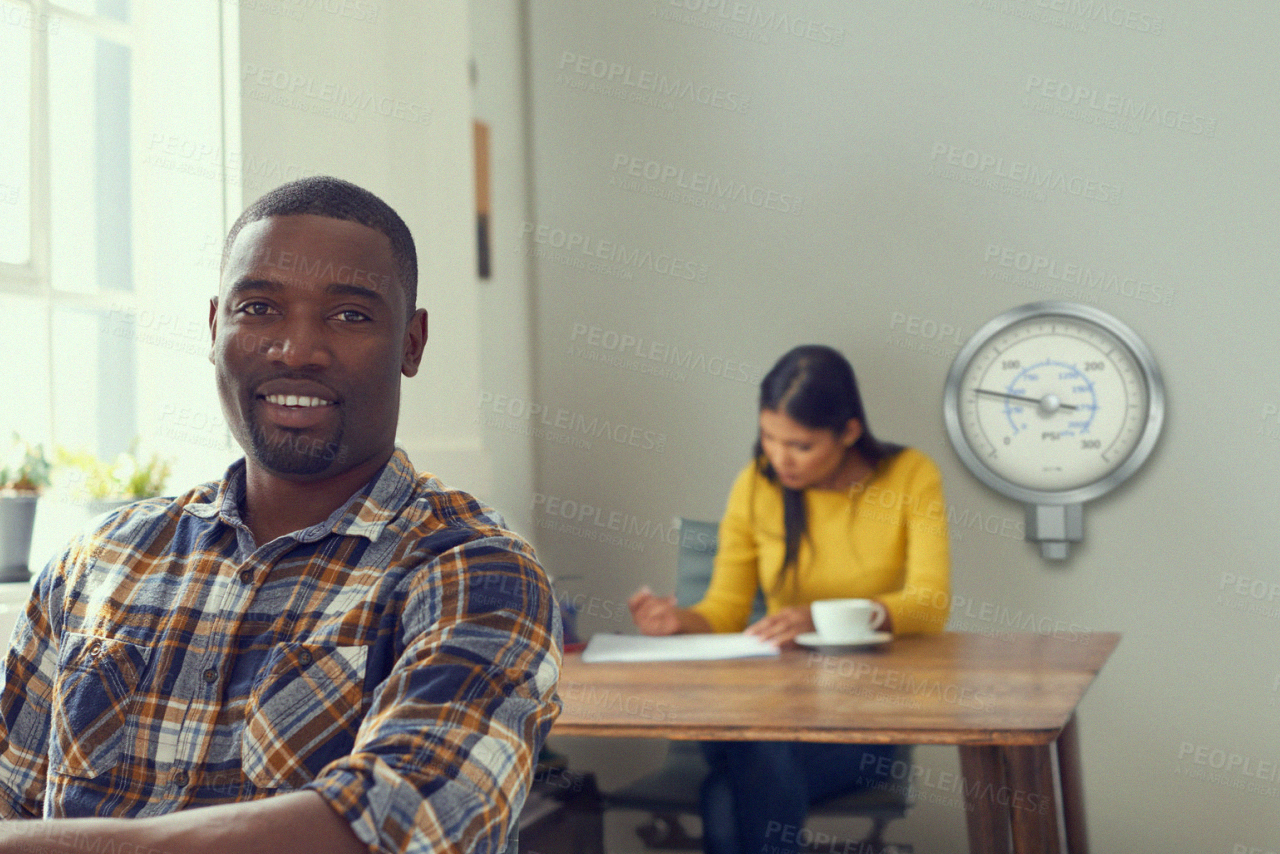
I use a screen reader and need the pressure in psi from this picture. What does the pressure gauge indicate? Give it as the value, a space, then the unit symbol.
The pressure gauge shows 60 psi
